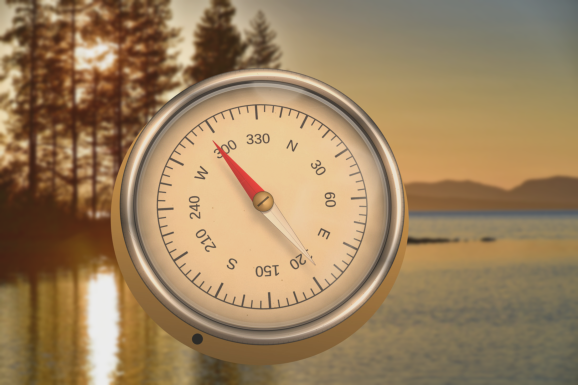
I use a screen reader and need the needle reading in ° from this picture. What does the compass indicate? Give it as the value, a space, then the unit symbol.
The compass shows 295 °
